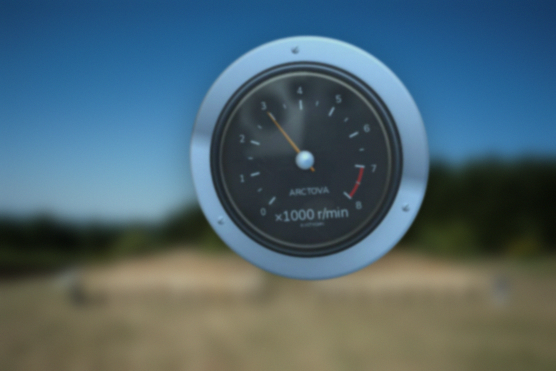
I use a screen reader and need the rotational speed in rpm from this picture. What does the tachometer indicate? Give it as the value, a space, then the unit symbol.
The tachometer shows 3000 rpm
